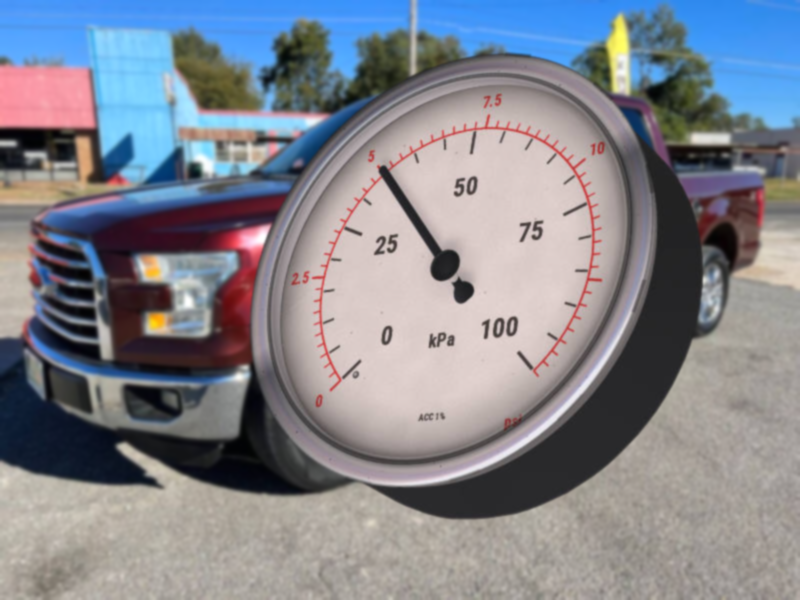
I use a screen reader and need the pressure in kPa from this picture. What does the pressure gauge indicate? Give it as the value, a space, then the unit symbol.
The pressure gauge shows 35 kPa
